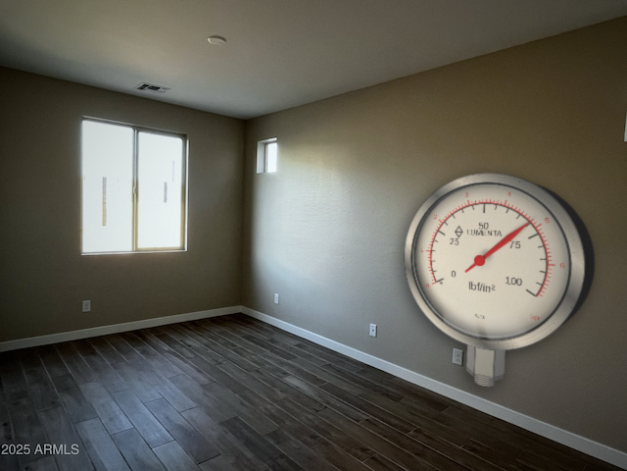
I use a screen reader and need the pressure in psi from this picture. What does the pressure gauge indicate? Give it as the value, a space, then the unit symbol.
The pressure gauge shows 70 psi
